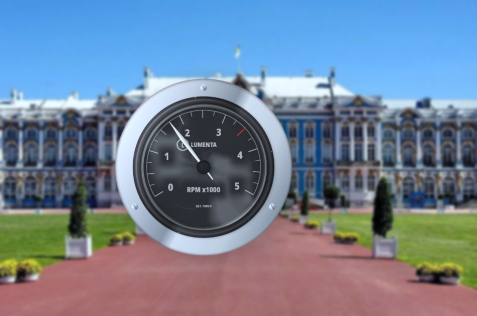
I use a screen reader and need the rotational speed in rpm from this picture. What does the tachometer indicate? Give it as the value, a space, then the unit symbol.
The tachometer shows 1750 rpm
